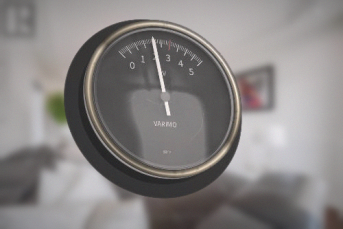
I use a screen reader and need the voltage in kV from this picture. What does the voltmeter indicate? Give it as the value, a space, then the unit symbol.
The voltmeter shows 2 kV
